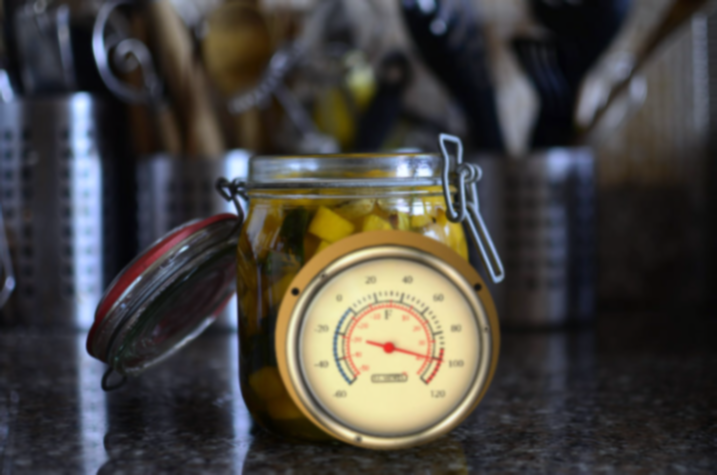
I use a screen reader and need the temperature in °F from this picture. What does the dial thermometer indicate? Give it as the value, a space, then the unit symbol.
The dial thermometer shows 100 °F
